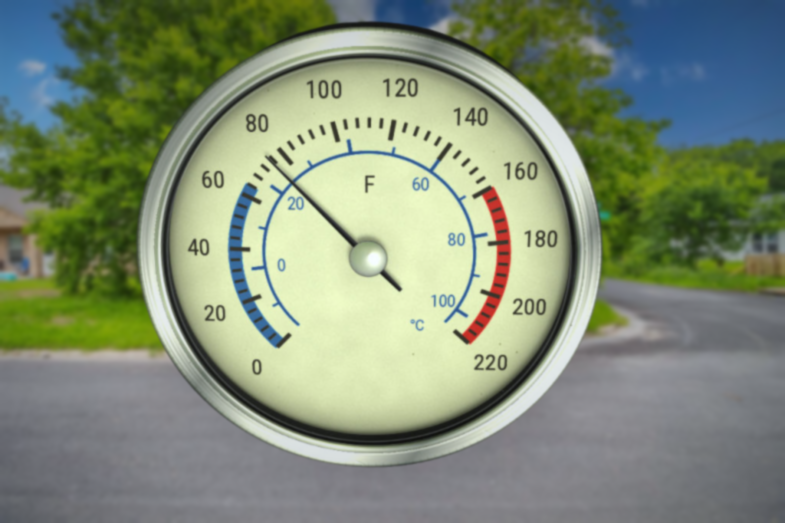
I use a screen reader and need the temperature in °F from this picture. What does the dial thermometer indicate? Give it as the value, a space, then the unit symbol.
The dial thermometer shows 76 °F
